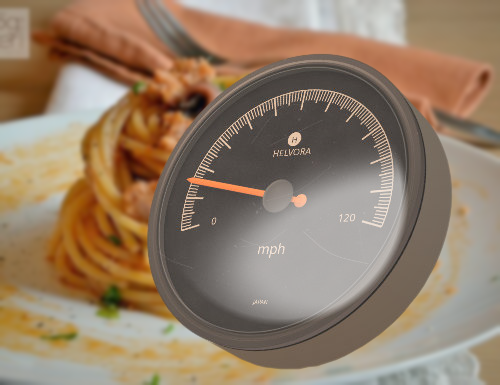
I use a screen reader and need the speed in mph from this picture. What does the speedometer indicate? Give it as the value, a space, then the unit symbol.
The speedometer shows 15 mph
